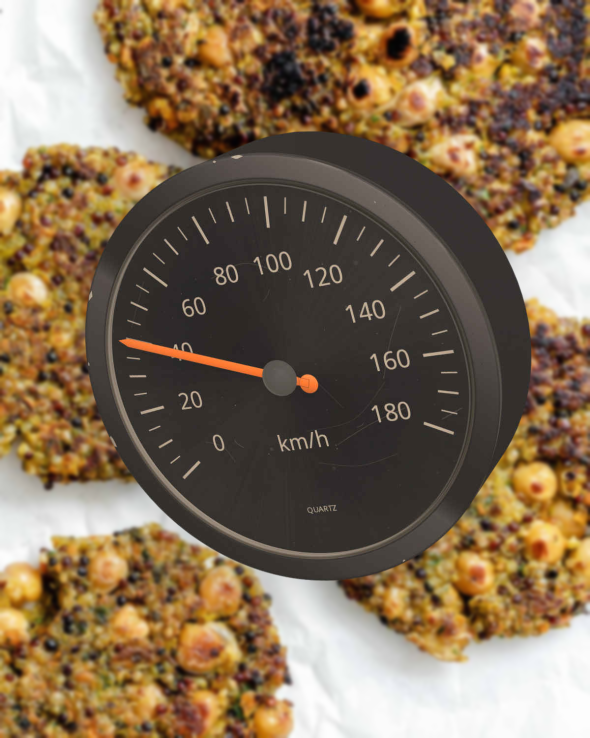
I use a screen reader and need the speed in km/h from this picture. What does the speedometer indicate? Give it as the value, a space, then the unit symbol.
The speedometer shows 40 km/h
